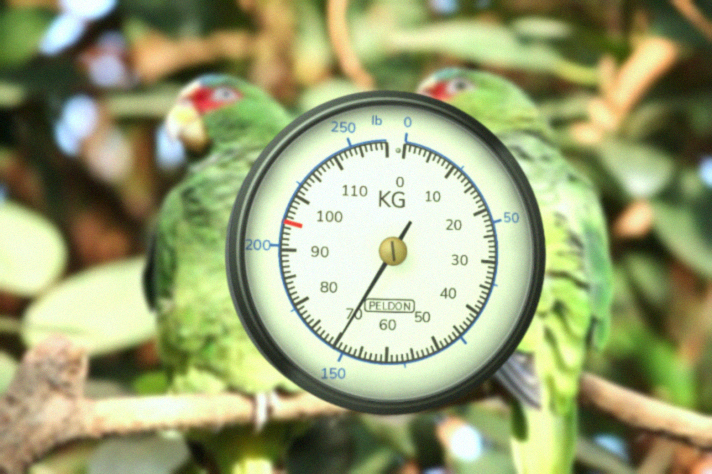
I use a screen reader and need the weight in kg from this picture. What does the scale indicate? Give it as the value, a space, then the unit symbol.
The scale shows 70 kg
